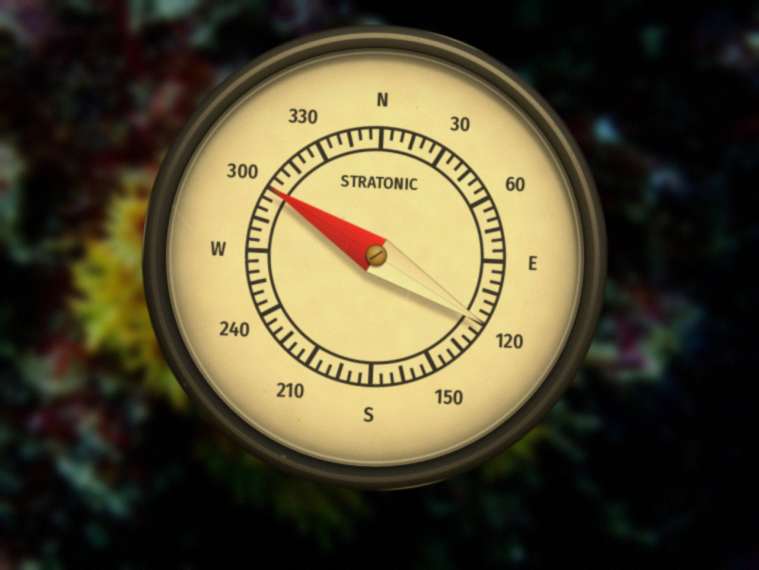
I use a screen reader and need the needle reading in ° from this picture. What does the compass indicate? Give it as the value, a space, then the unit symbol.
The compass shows 300 °
